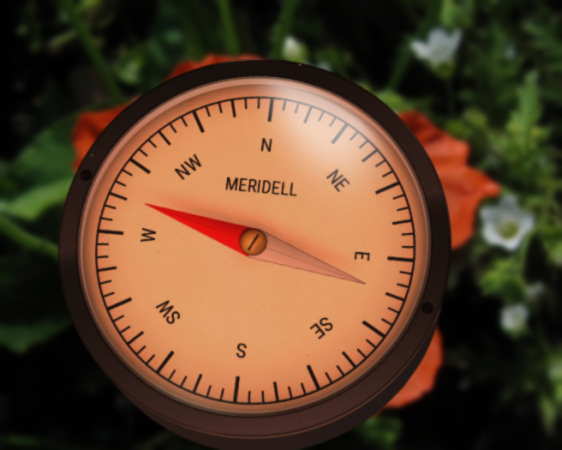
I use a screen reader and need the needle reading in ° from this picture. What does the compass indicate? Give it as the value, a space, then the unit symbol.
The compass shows 285 °
